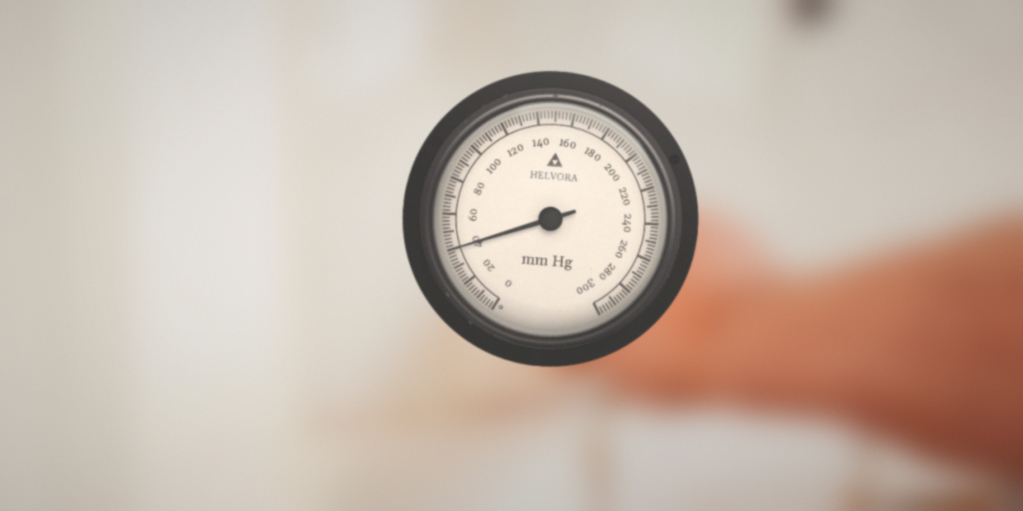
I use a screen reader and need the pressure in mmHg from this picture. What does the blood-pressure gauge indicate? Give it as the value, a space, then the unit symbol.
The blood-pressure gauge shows 40 mmHg
